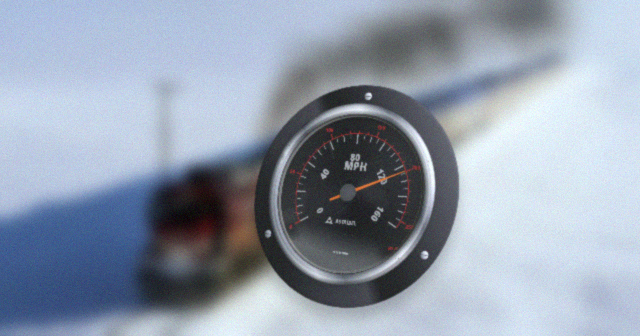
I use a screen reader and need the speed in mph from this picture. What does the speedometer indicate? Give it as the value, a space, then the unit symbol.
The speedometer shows 125 mph
